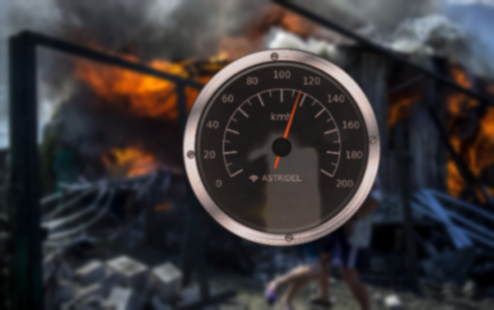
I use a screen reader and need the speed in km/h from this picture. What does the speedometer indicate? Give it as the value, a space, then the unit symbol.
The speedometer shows 115 km/h
